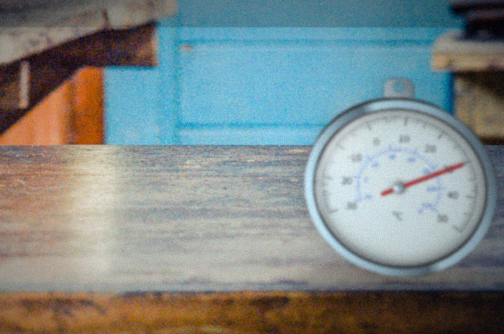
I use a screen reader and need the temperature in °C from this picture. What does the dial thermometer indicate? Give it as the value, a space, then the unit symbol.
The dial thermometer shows 30 °C
